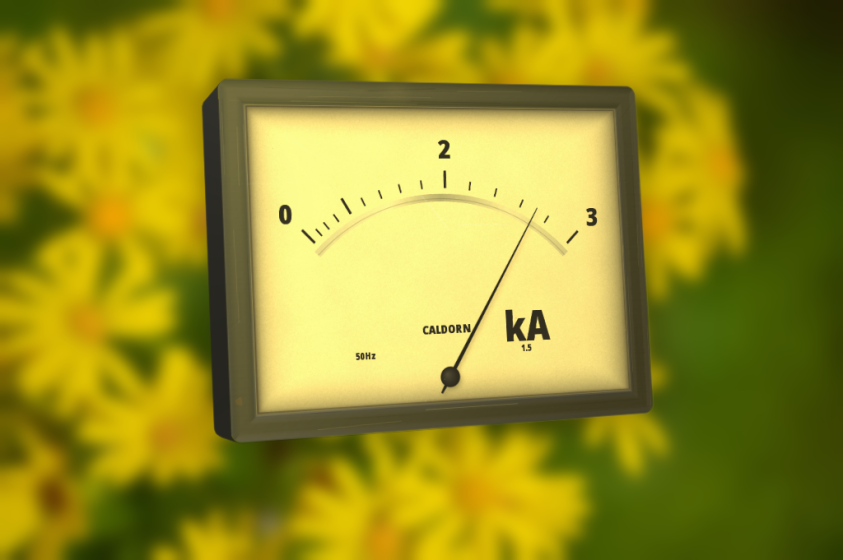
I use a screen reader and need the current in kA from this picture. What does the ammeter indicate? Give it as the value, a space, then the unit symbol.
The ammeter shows 2.7 kA
